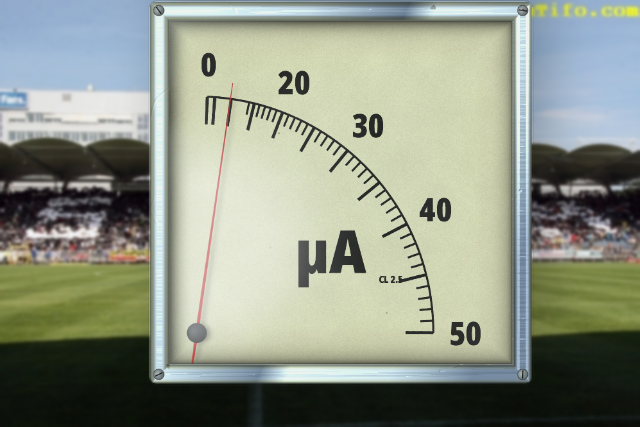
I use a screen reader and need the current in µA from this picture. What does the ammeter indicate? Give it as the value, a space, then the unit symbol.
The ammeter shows 10 µA
